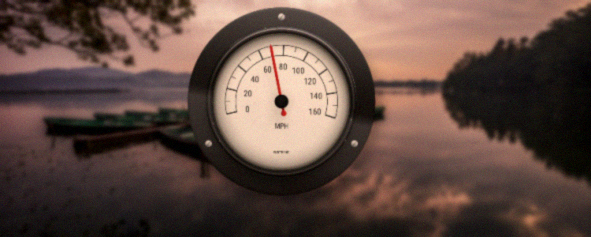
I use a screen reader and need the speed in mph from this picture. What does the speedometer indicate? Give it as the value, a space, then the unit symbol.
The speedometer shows 70 mph
